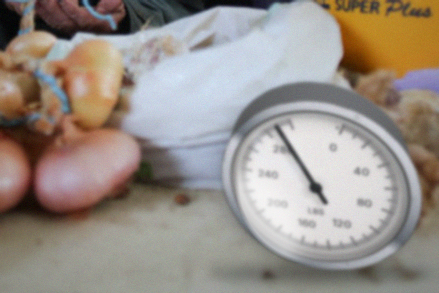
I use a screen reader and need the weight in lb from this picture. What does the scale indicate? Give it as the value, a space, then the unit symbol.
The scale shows 290 lb
